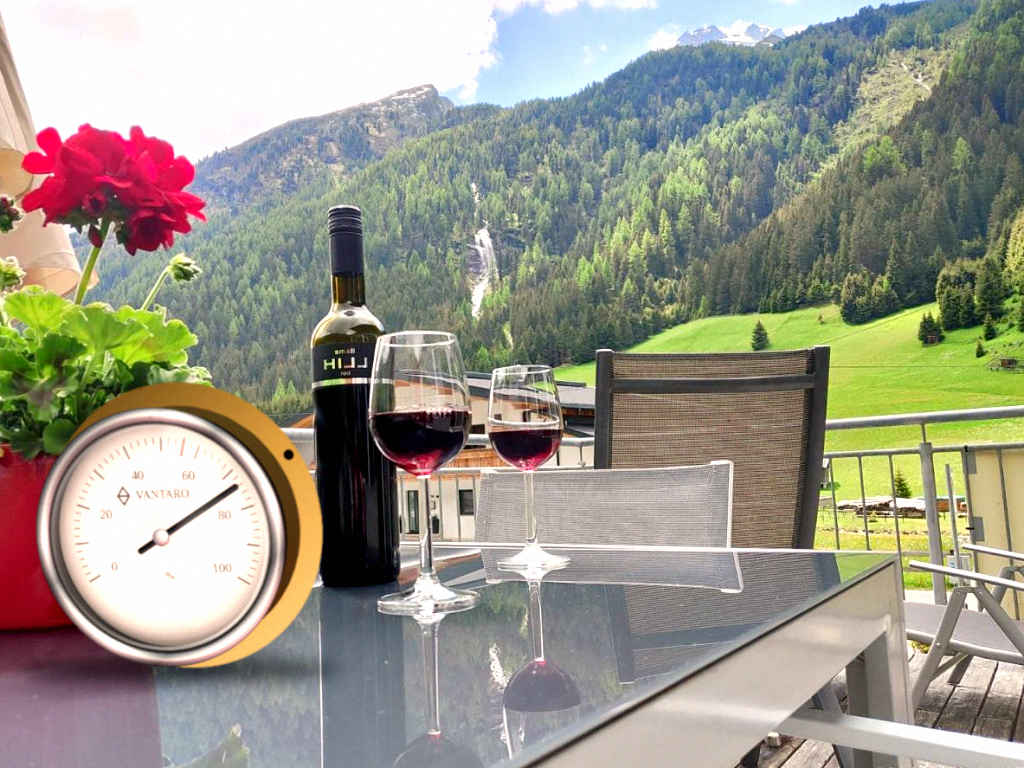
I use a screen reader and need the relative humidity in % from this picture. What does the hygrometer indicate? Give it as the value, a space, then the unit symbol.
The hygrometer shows 74 %
